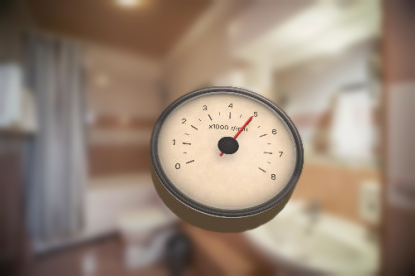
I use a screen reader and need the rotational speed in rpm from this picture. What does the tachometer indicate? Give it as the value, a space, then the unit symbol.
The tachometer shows 5000 rpm
